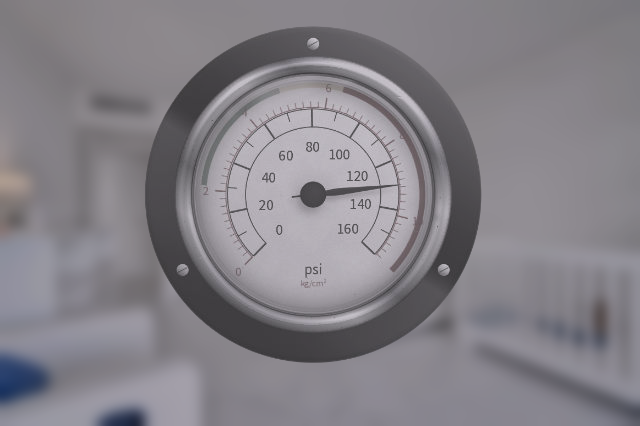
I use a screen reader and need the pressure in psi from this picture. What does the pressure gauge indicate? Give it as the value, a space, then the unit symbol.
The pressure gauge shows 130 psi
